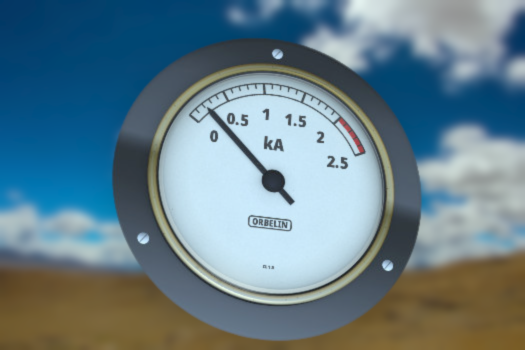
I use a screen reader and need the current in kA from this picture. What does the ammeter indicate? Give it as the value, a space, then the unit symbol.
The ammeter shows 0.2 kA
